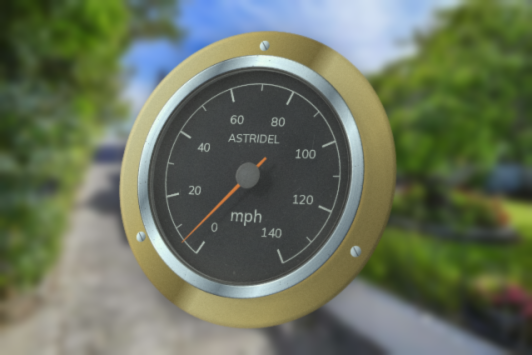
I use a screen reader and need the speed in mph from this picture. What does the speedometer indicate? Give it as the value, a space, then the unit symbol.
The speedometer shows 5 mph
